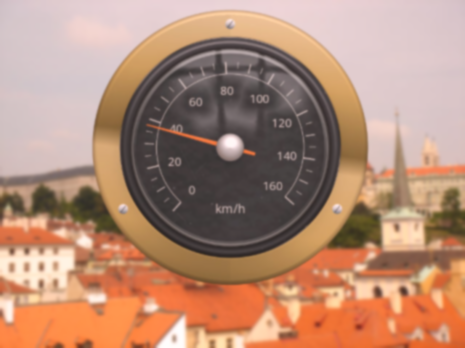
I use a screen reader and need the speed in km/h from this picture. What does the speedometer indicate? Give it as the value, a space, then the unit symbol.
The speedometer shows 37.5 km/h
